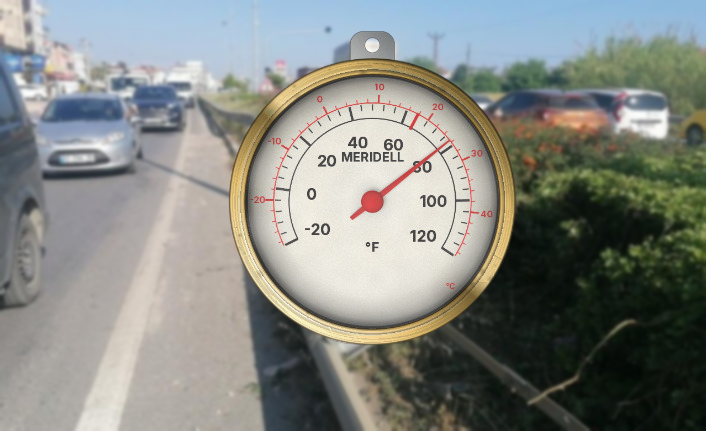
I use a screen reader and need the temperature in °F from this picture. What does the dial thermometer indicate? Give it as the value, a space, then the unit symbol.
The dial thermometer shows 78 °F
